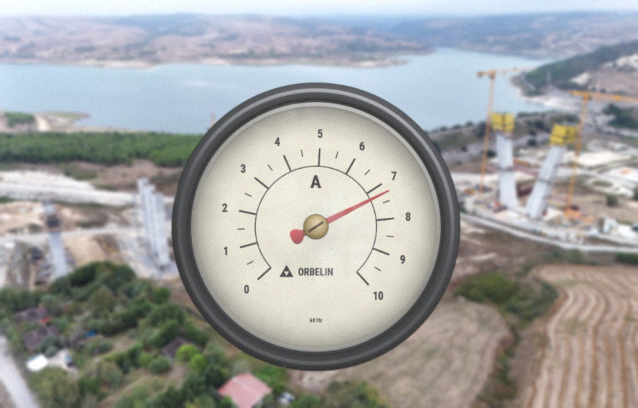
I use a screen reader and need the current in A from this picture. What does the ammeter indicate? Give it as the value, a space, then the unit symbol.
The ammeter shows 7.25 A
